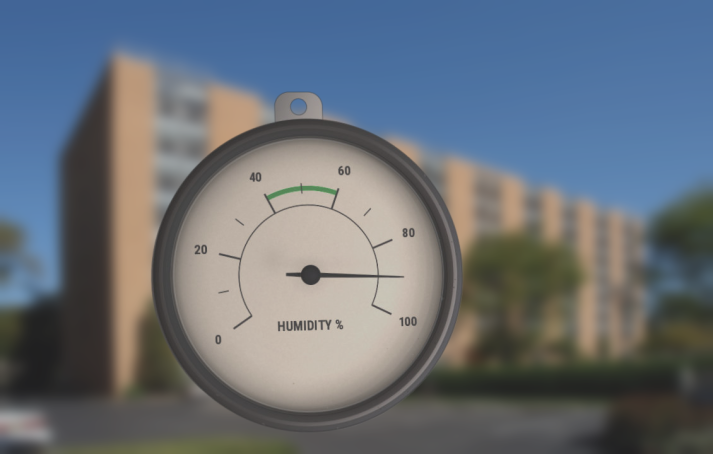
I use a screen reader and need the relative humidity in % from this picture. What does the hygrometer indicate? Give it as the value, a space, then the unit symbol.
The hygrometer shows 90 %
